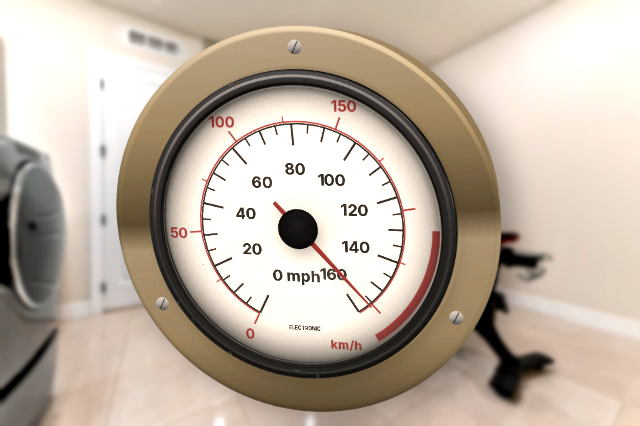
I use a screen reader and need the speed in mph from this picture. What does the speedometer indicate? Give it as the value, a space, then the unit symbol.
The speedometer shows 155 mph
